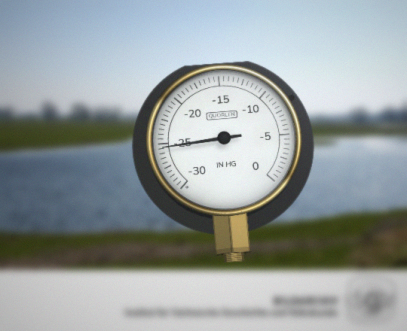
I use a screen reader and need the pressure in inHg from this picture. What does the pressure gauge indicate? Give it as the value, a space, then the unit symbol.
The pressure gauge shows -25.5 inHg
